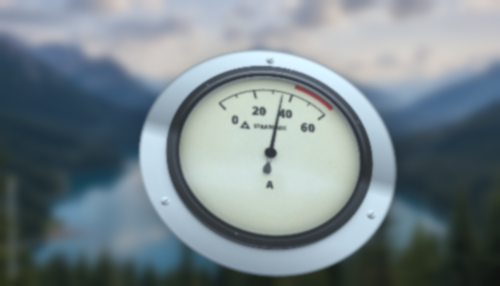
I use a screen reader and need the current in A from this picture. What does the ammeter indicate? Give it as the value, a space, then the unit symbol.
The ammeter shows 35 A
